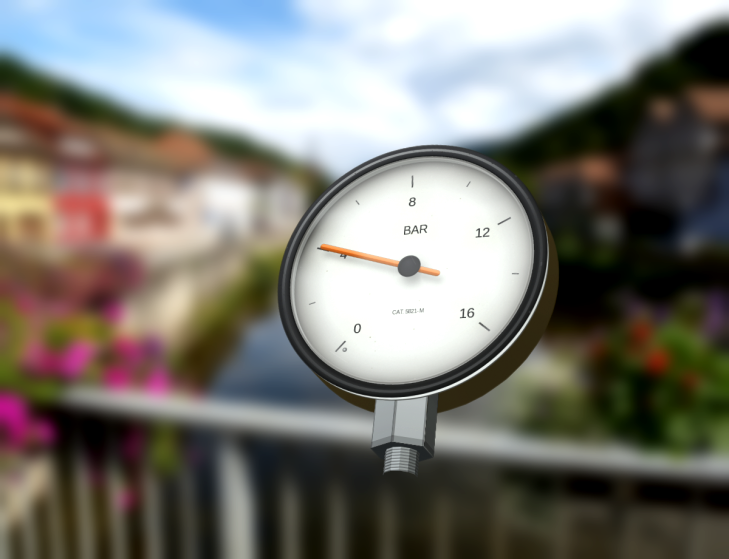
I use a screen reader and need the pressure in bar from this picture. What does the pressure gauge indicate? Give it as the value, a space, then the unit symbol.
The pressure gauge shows 4 bar
